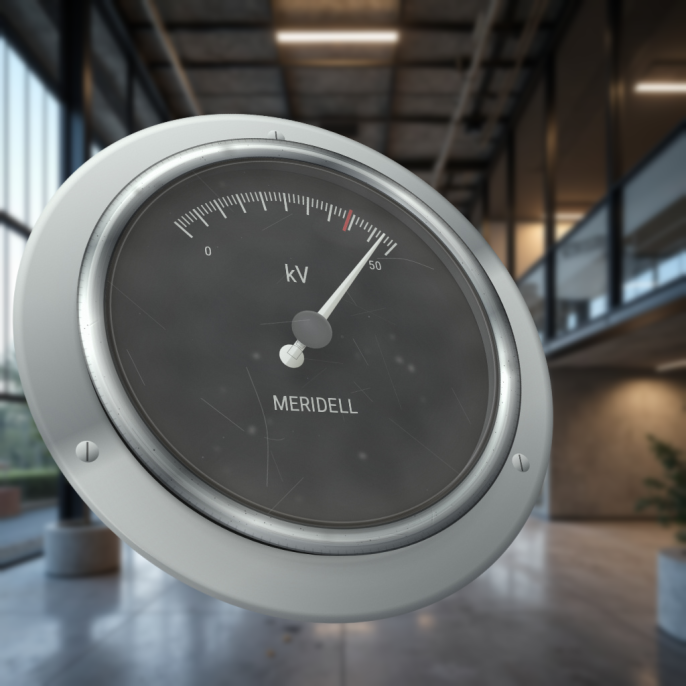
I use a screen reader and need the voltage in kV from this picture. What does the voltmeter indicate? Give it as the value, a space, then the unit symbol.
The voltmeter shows 47 kV
